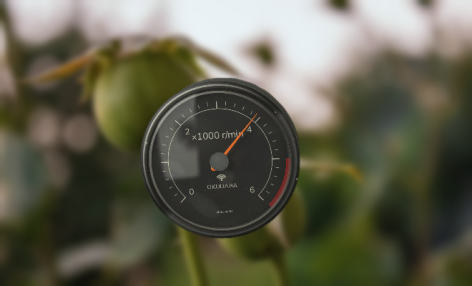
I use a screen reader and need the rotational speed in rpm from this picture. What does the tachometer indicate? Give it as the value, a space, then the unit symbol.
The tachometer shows 3900 rpm
